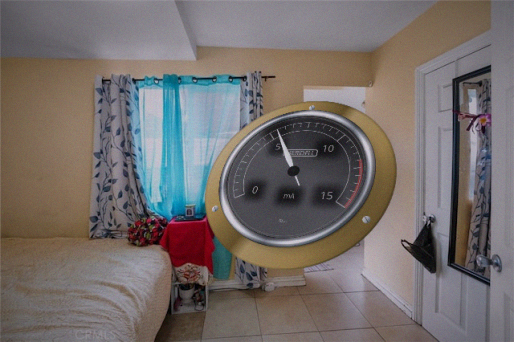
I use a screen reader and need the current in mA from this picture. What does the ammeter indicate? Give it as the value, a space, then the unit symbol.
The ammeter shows 5.5 mA
